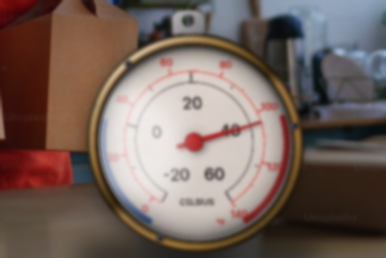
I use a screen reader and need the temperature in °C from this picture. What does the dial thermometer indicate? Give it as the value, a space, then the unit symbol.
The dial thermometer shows 40 °C
